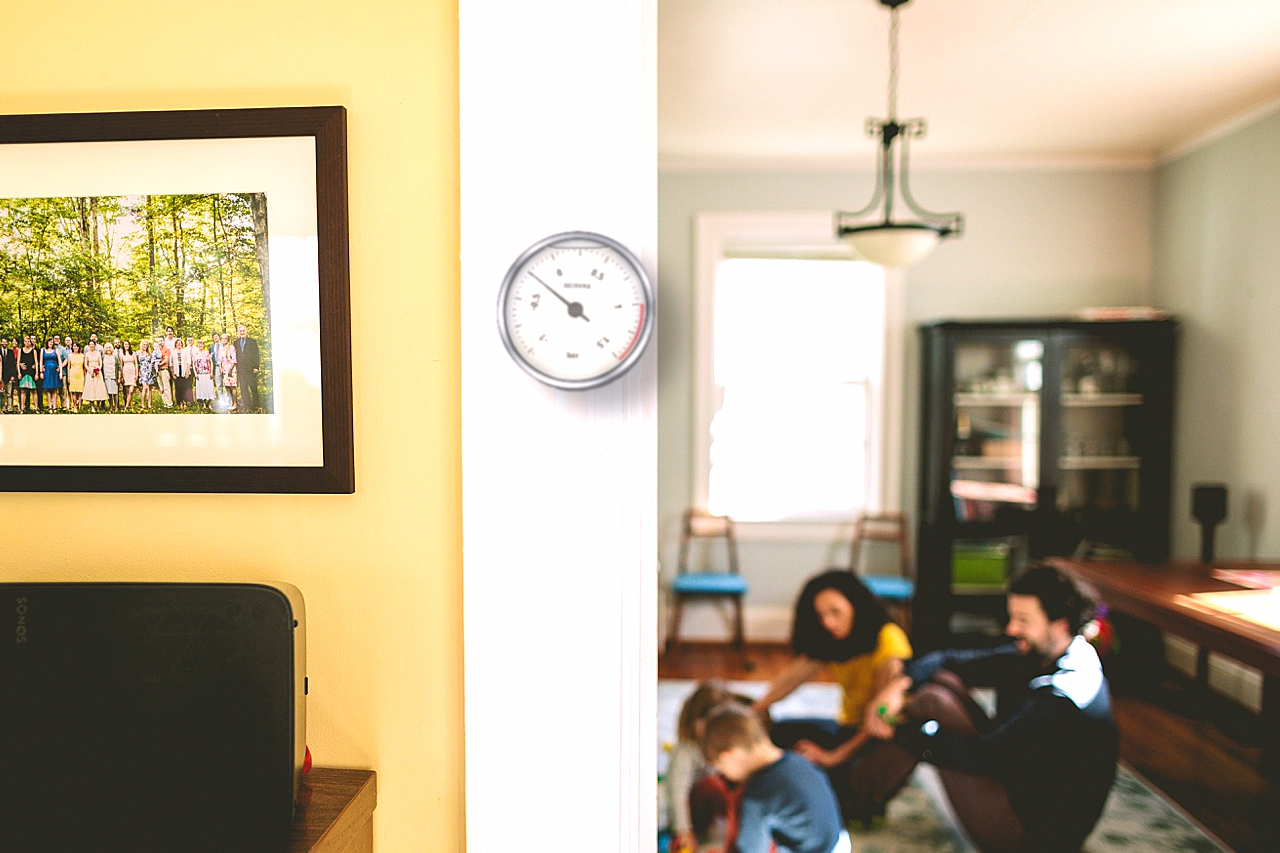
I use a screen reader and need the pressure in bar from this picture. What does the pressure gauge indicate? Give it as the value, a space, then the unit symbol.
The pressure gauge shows -0.25 bar
